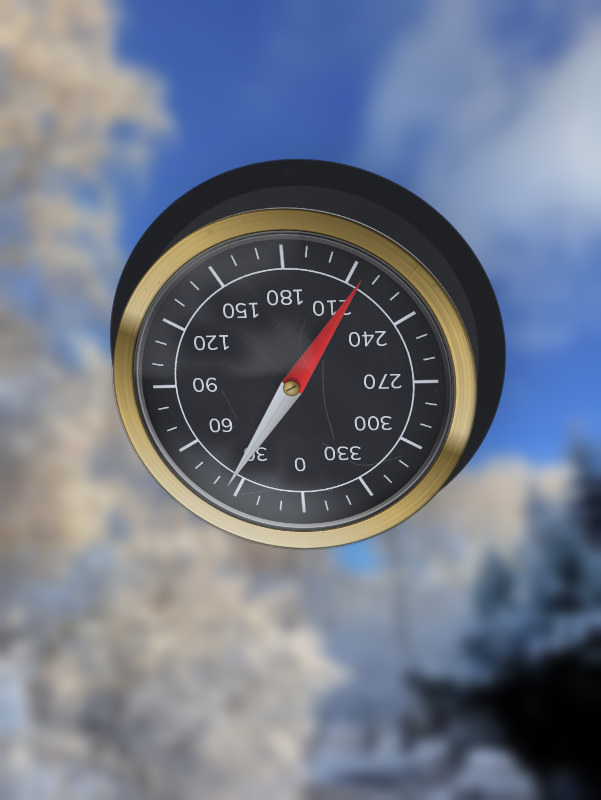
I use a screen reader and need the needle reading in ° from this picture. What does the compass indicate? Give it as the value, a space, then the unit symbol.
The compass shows 215 °
